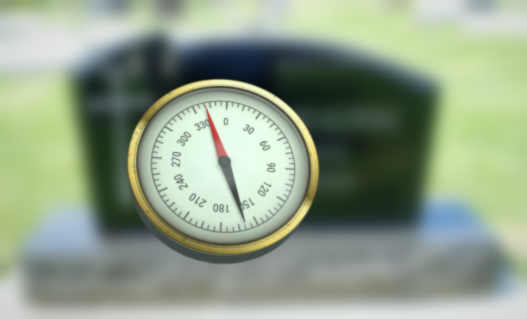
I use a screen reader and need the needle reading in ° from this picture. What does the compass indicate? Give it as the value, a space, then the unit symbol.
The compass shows 340 °
